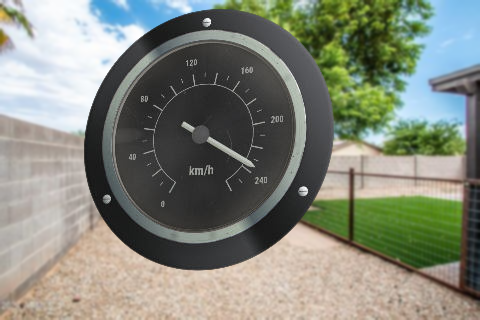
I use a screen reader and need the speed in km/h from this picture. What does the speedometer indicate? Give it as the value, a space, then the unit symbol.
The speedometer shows 235 km/h
